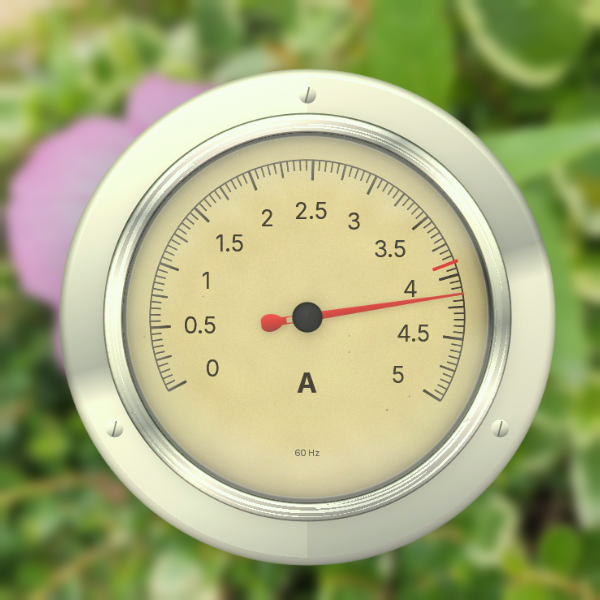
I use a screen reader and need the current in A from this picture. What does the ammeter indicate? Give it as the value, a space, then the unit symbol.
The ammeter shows 4.15 A
